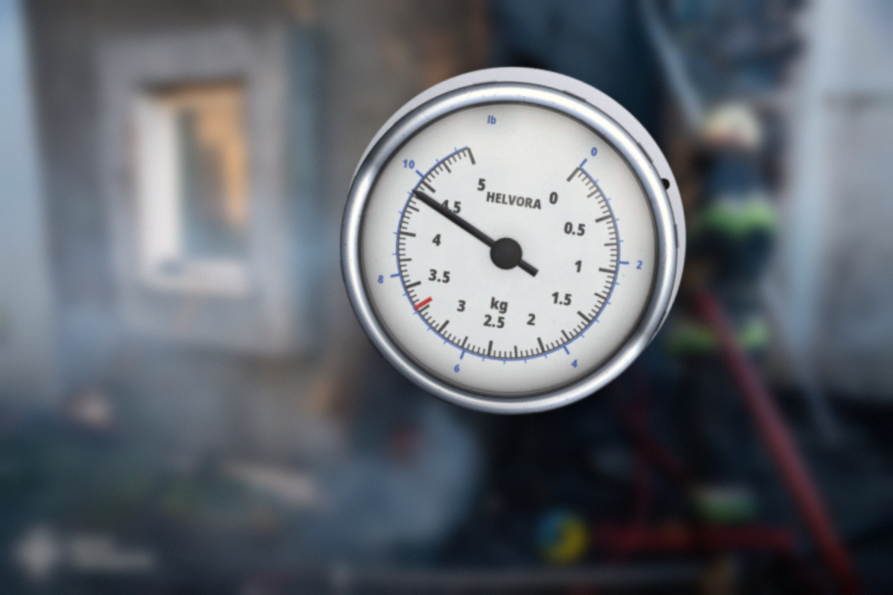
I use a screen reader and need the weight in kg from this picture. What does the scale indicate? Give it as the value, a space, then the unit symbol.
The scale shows 4.4 kg
